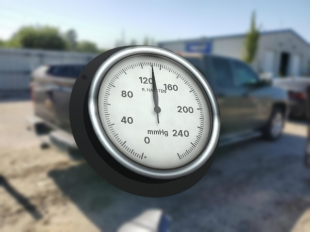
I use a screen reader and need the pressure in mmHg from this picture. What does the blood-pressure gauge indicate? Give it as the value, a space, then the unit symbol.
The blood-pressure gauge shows 130 mmHg
